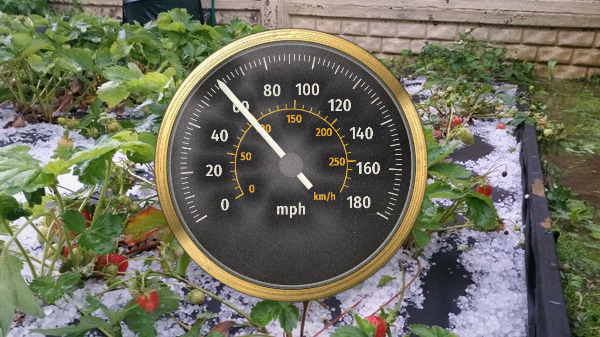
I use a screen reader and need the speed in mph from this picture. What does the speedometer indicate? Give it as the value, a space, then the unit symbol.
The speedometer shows 60 mph
